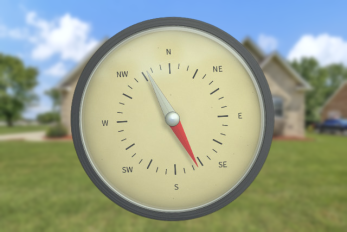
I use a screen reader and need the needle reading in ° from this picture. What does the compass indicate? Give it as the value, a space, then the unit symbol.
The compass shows 155 °
